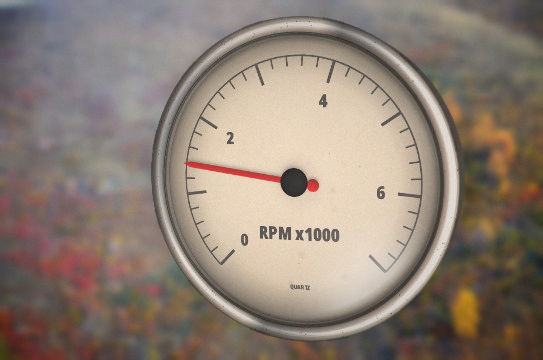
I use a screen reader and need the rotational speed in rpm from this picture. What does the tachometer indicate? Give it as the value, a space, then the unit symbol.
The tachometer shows 1400 rpm
